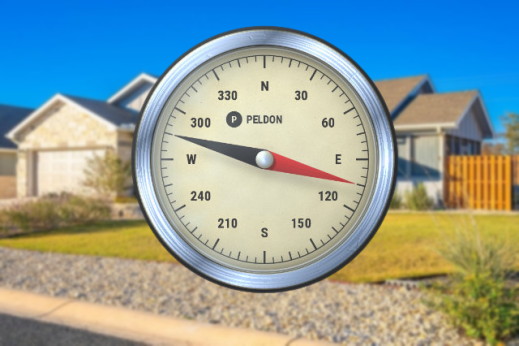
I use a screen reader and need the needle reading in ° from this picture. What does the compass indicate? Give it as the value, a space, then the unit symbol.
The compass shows 105 °
